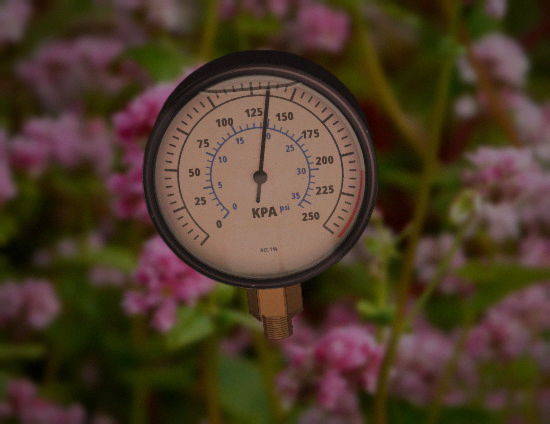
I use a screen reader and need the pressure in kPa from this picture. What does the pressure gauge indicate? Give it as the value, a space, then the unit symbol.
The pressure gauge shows 135 kPa
